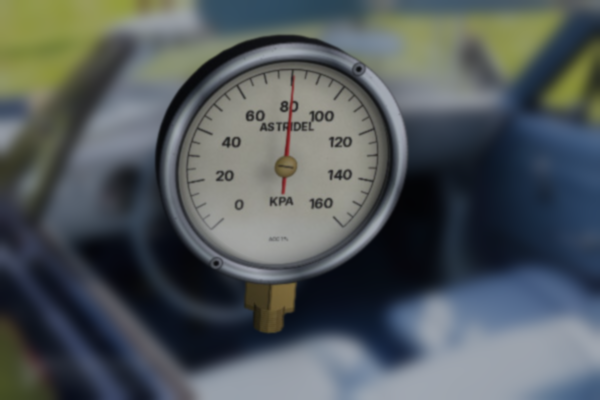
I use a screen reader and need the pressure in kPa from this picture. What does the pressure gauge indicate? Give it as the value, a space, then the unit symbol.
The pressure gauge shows 80 kPa
